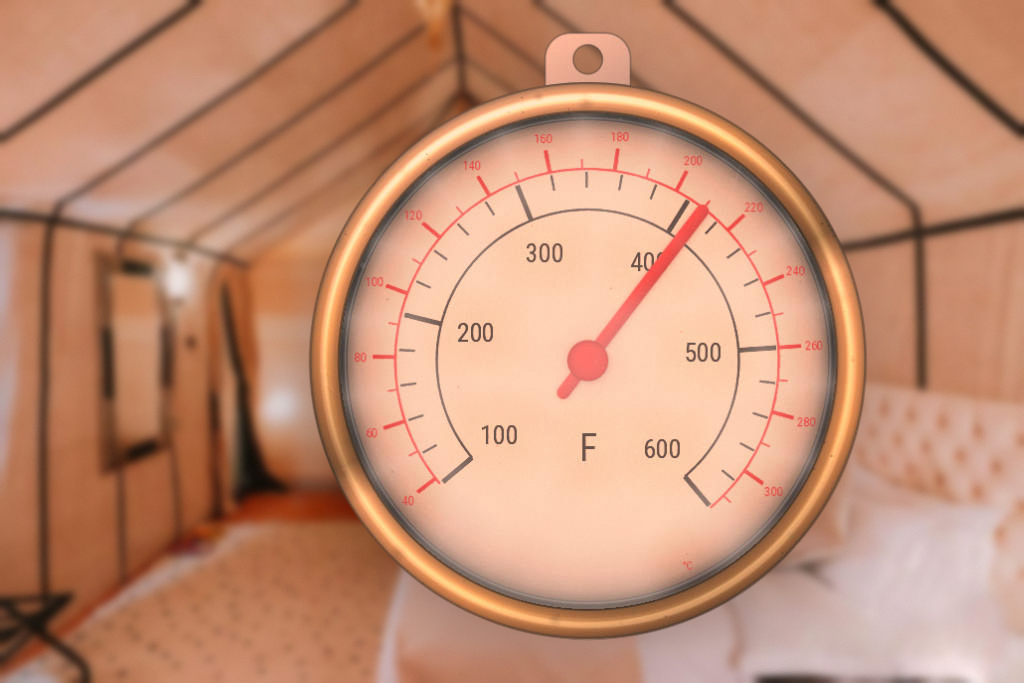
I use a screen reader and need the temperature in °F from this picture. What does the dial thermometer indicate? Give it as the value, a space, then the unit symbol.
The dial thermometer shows 410 °F
